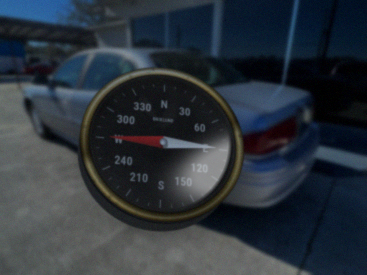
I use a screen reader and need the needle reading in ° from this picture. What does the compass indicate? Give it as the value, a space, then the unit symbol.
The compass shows 270 °
